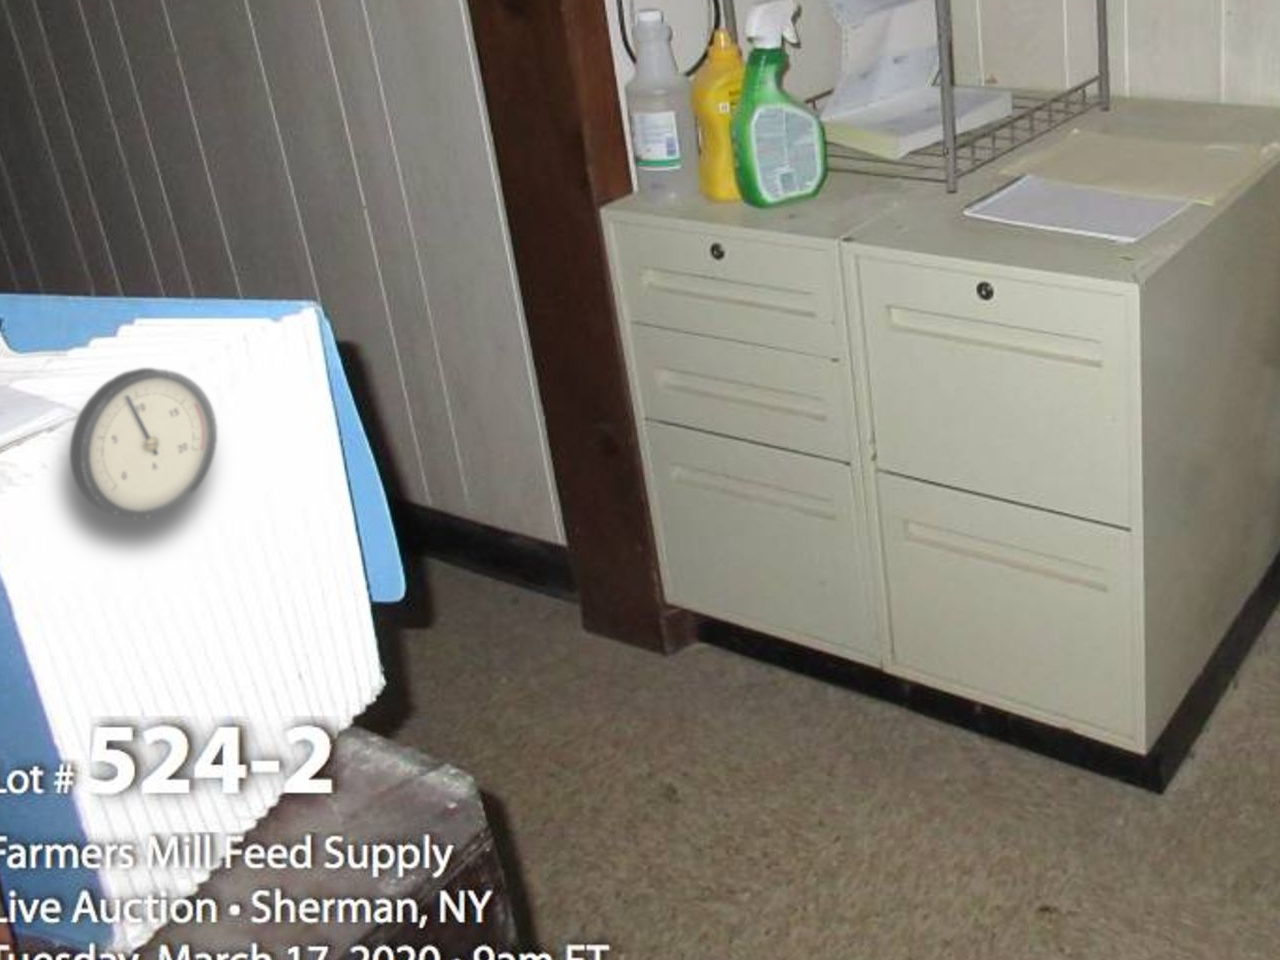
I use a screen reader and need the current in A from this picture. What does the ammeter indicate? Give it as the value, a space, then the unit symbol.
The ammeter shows 9 A
